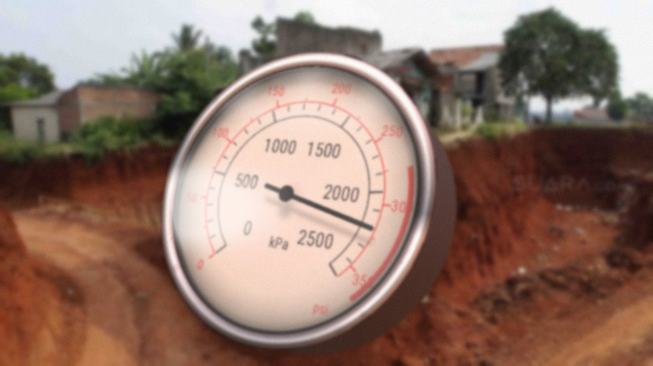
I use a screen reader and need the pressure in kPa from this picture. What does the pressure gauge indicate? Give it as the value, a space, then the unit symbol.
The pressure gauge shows 2200 kPa
